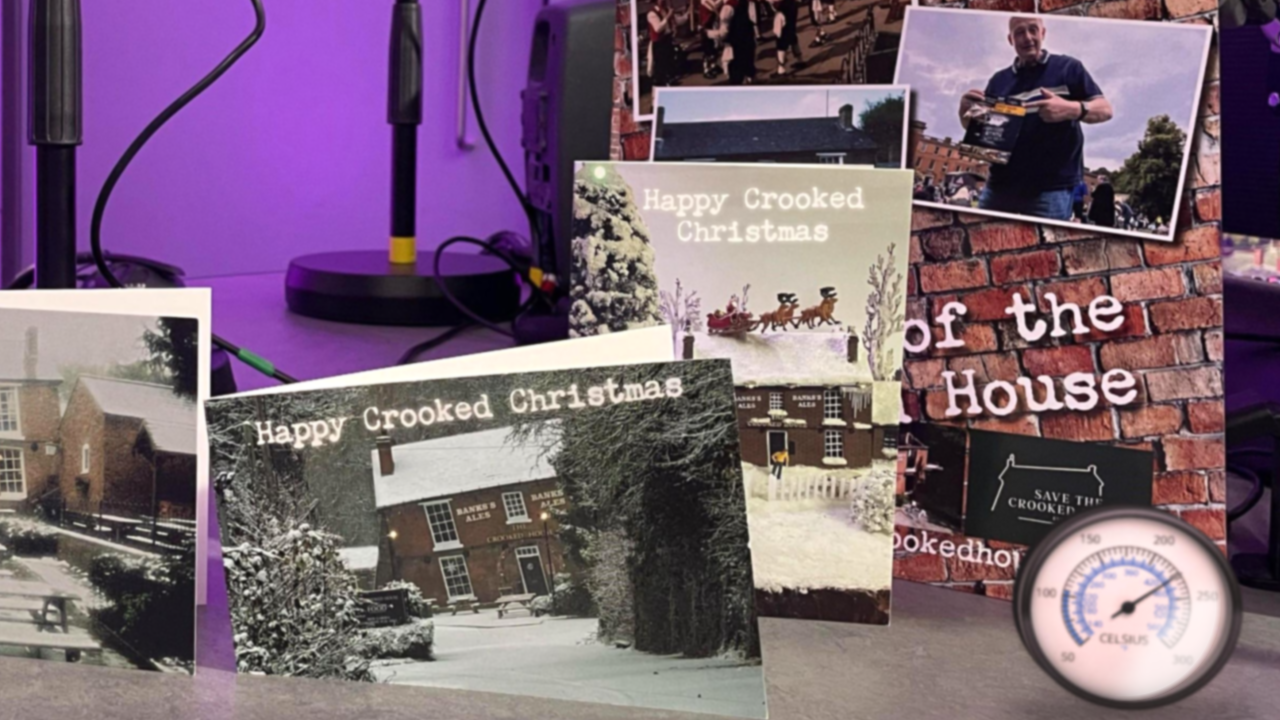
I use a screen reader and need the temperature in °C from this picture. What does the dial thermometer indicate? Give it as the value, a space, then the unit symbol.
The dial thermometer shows 225 °C
